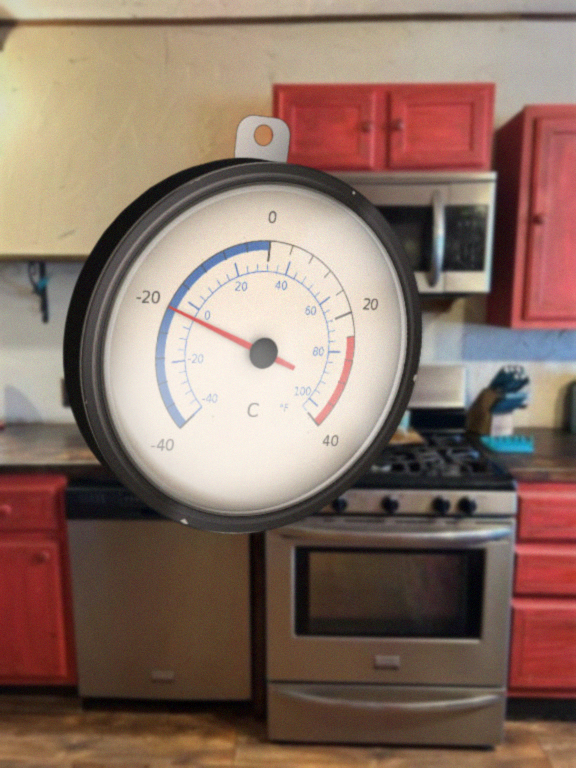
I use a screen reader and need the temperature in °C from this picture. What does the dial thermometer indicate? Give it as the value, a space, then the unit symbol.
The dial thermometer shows -20 °C
